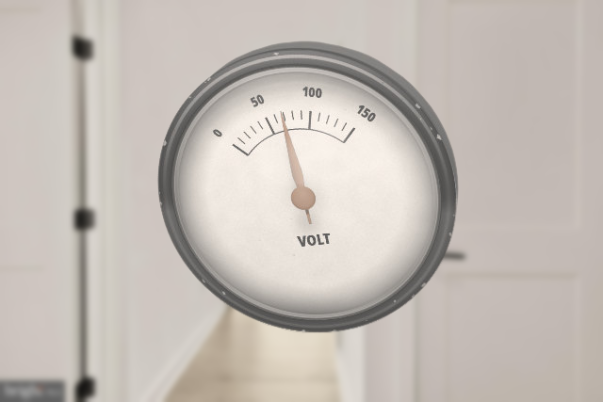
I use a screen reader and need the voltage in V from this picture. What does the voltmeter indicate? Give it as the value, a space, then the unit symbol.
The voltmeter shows 70 V
